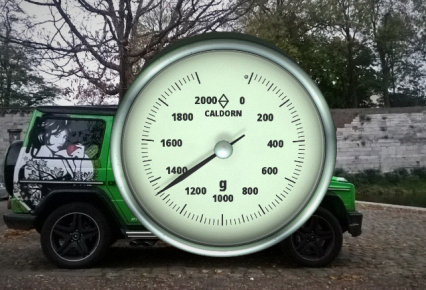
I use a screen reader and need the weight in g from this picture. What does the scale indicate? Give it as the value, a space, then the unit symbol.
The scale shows 1340 g
